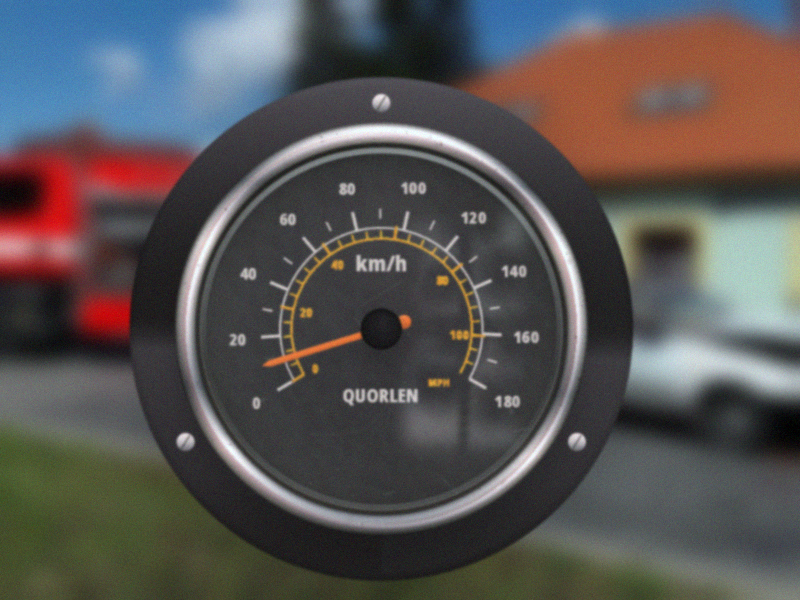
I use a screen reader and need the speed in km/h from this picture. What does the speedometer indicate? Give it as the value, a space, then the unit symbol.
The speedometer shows 10 km/h
